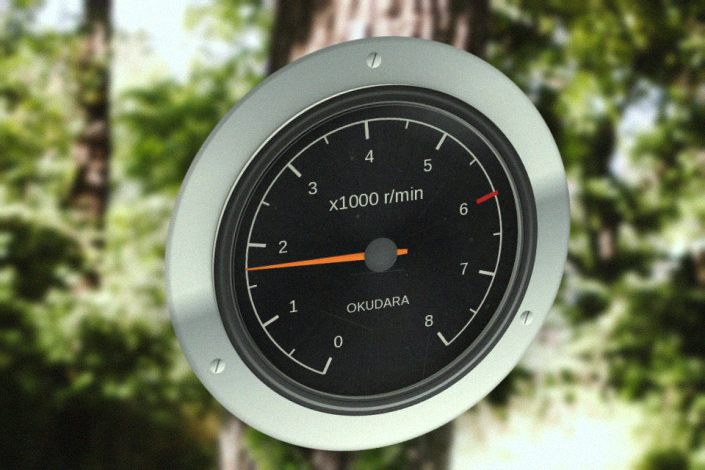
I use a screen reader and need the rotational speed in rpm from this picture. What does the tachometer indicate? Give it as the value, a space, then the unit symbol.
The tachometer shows 1750 rpm
